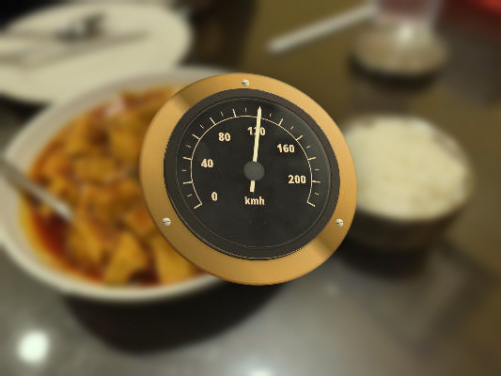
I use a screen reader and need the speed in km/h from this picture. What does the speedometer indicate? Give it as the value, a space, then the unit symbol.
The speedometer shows 120 km/h
